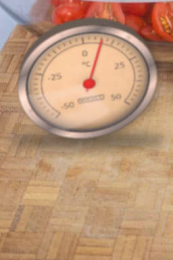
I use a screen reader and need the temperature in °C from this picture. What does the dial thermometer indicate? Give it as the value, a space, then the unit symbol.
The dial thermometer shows 7.5 °C
